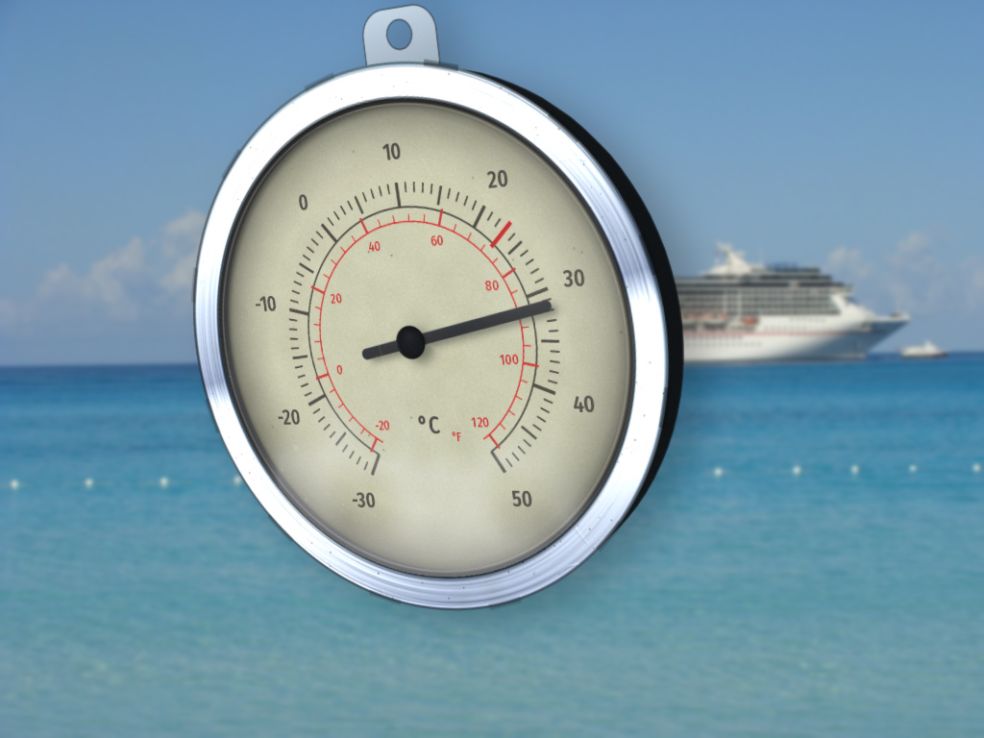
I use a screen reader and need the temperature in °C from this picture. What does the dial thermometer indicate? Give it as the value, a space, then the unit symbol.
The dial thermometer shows 31.5 °C
